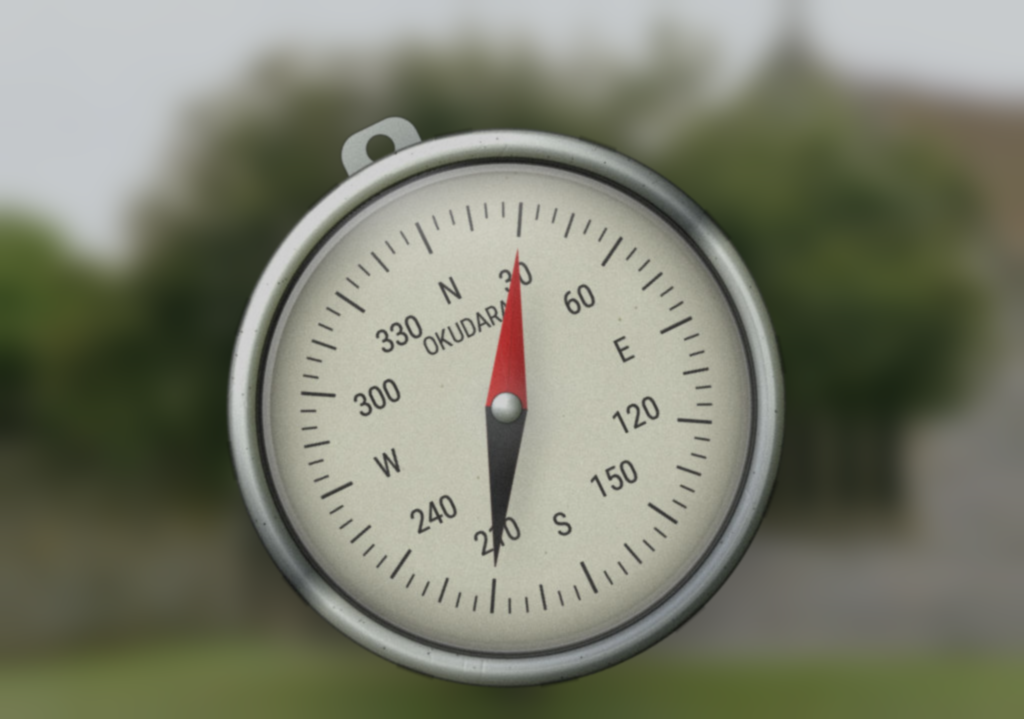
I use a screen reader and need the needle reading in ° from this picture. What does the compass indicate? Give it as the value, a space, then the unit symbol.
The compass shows 30 °
